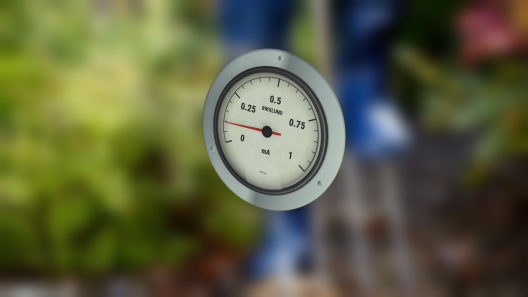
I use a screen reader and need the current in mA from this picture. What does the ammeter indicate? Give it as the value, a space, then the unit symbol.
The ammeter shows 0.1 mA
